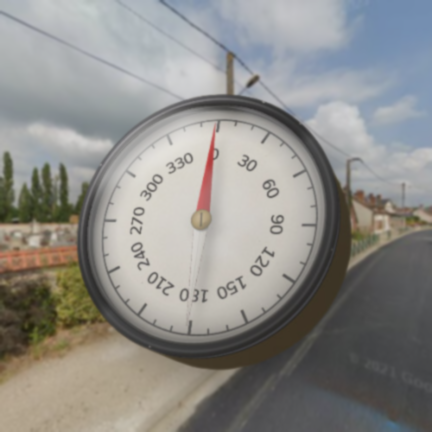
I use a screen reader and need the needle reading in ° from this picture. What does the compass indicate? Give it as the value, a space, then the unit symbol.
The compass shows 0 °
